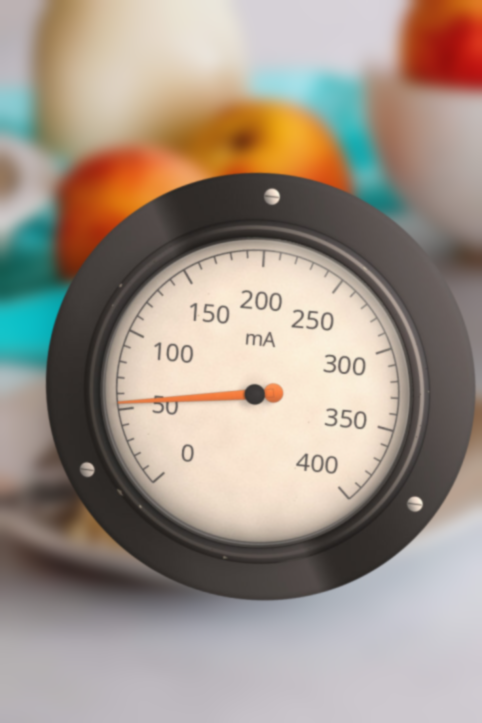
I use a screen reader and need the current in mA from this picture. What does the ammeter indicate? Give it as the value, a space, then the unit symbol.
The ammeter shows 55 mA
